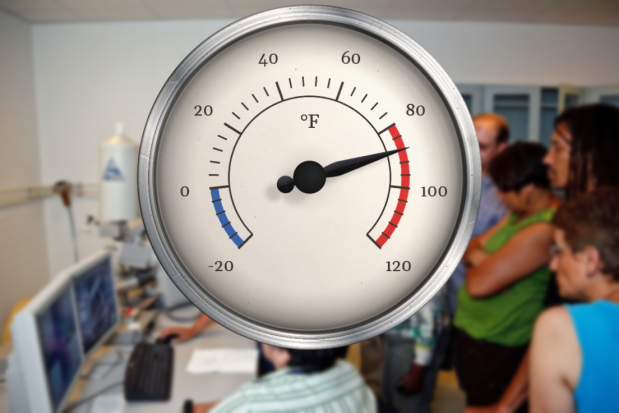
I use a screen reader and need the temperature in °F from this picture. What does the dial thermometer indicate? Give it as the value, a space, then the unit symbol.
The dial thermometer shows 88 °F
